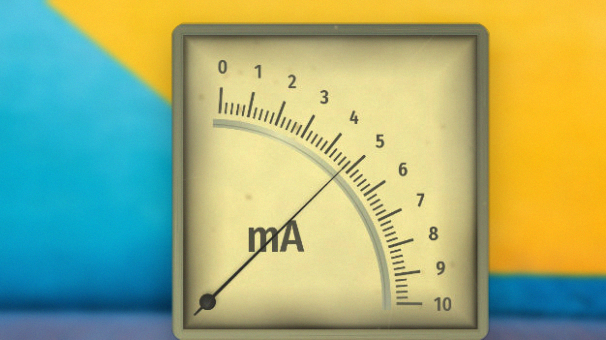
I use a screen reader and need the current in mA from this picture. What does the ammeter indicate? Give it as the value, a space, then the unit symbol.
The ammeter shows 4.8 mA
